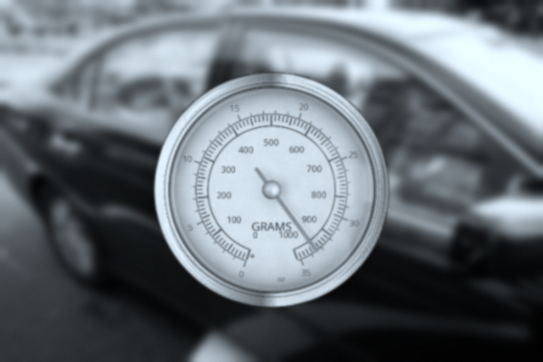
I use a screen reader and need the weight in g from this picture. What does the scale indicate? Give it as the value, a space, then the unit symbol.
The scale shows 950 g
